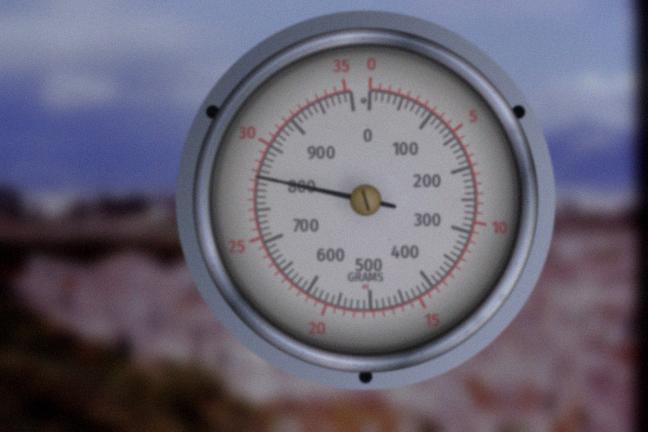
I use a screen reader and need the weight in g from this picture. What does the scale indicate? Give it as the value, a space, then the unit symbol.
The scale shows 800 g
